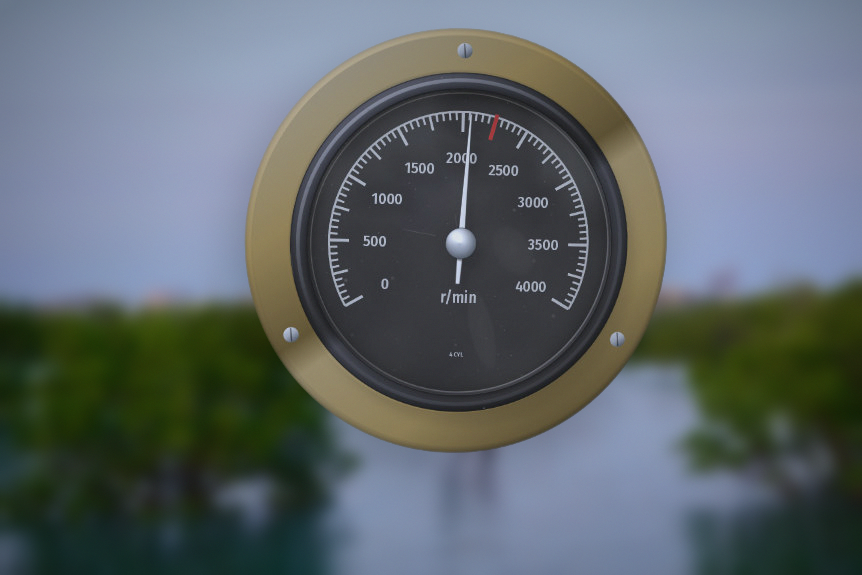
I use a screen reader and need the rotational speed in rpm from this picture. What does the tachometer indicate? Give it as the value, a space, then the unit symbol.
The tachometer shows 2050 rpm
